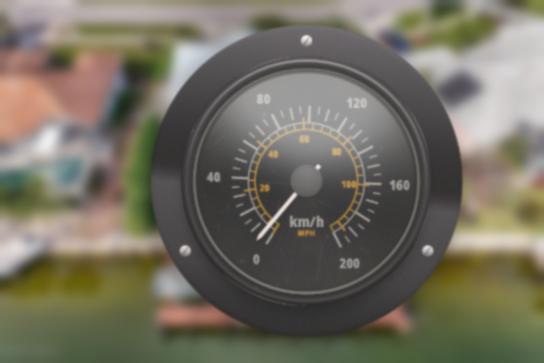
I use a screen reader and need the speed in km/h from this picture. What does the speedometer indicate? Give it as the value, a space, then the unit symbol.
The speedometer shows 5 km/h
